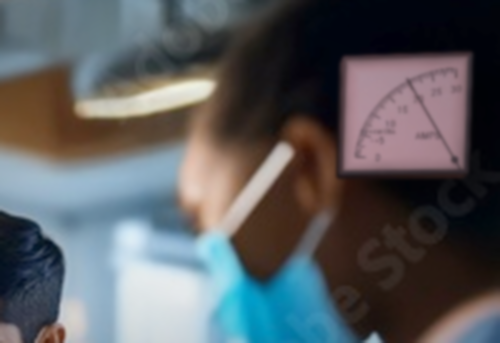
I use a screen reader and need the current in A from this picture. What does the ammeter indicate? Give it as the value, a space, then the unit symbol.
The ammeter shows 20 A
